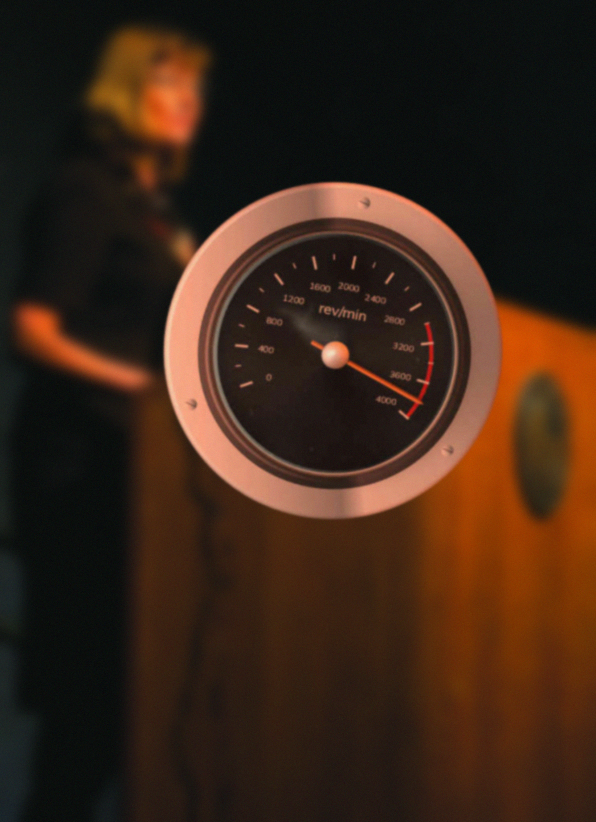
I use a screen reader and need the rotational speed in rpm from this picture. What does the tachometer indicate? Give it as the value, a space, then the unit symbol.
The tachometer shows 3800 rpm
